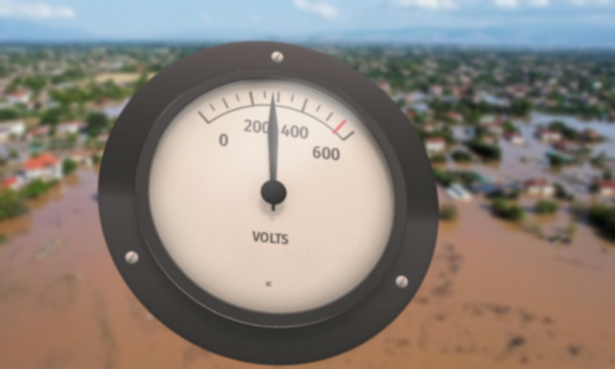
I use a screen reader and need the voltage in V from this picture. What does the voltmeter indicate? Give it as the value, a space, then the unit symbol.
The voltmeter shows 275 V
